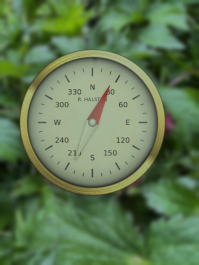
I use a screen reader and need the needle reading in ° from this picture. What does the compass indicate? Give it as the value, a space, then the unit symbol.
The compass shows 25 °
